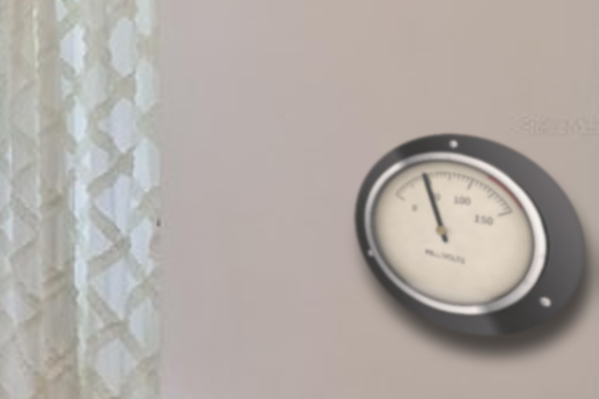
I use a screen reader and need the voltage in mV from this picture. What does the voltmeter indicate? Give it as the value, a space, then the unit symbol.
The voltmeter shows 50 mV
